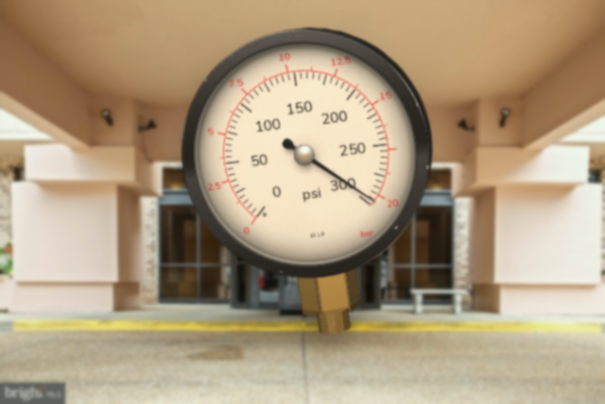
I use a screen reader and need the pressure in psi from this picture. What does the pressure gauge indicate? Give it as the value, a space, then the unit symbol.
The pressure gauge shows 295 psi
